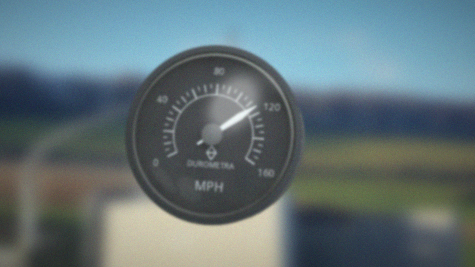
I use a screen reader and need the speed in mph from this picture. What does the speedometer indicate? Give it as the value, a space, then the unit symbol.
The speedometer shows 115 mph
